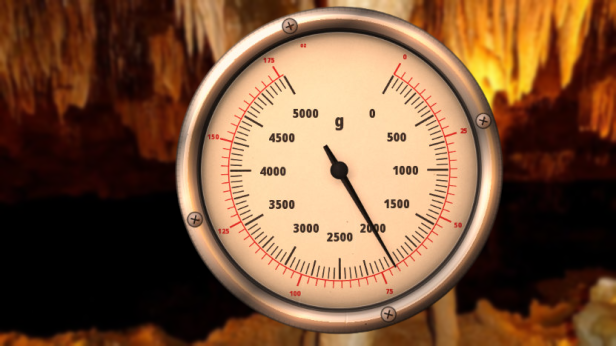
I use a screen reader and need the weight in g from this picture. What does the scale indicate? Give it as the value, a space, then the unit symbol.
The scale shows 2000 g
